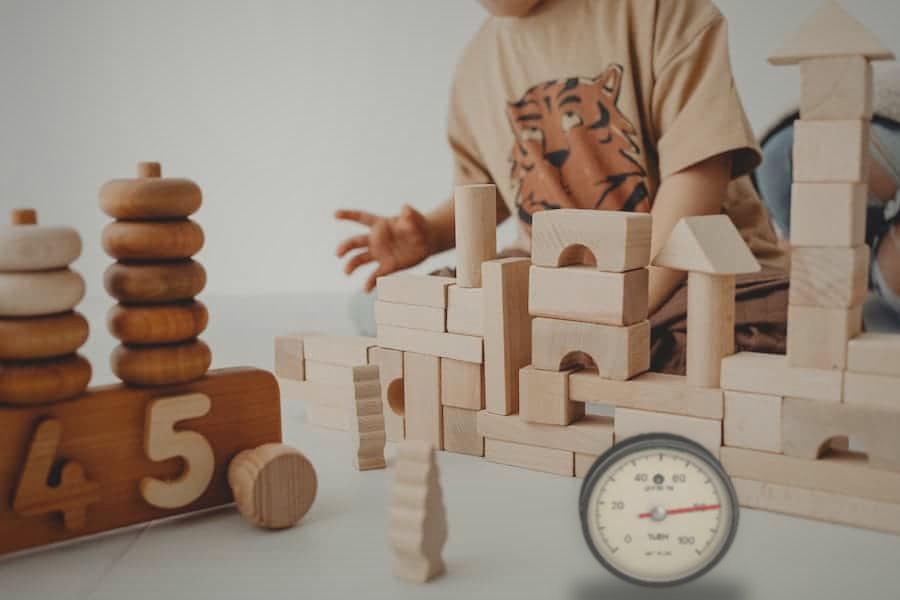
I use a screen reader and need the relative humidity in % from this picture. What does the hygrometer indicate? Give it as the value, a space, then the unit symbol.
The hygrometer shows 80 %
